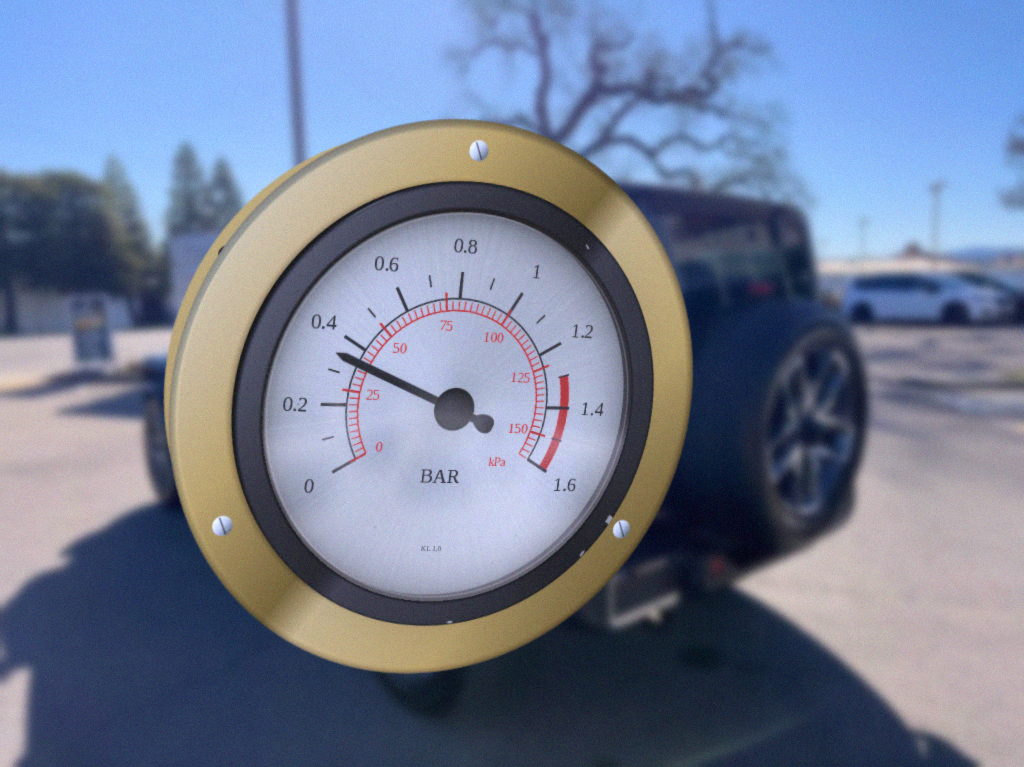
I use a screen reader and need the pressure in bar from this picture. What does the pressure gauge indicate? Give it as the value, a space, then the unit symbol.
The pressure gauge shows 0.35 bar
